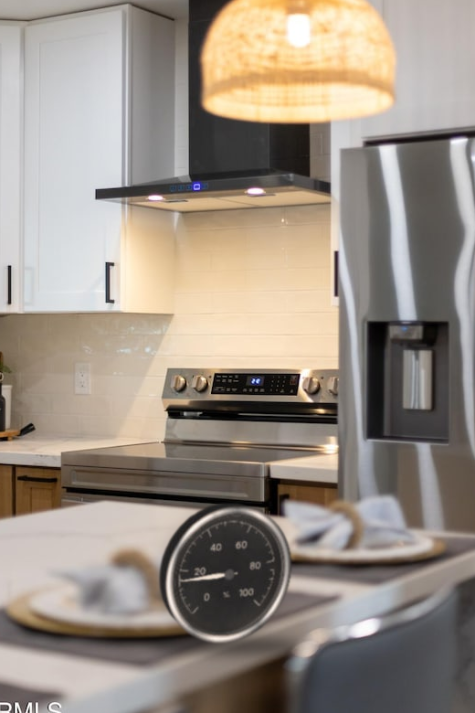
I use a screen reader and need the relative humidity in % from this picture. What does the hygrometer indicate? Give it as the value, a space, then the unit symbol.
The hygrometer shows 16 %
